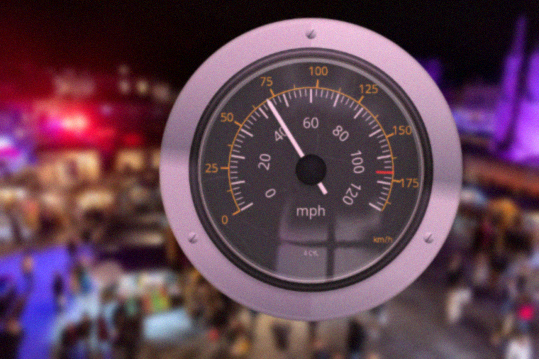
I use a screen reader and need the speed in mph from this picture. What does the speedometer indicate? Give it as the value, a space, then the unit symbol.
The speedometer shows 44 mph
